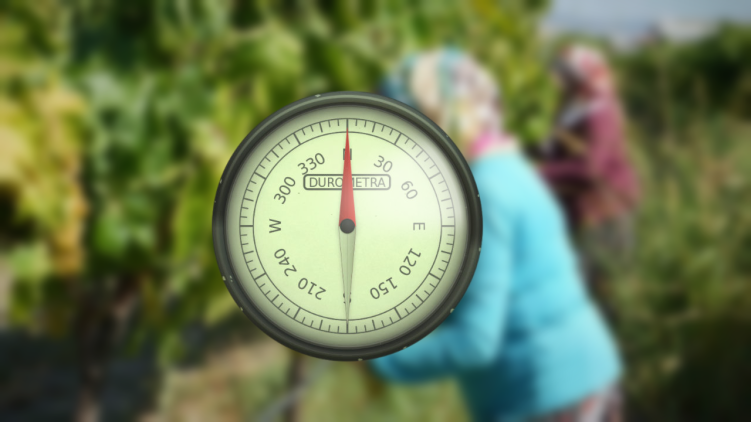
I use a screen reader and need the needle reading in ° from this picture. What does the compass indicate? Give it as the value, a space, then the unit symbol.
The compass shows 0 °
